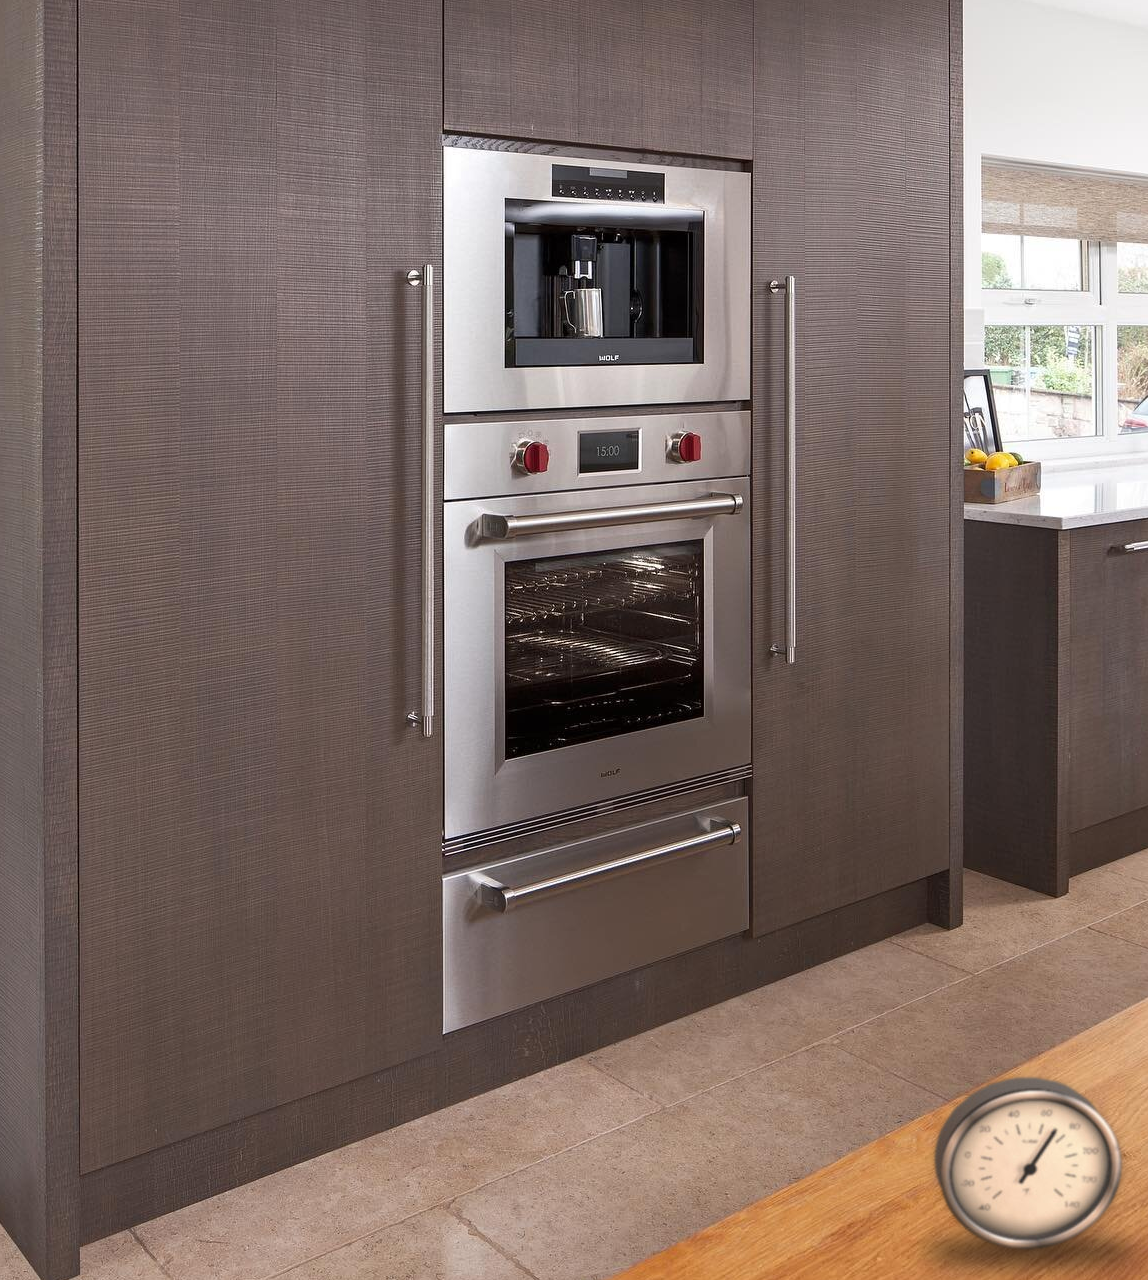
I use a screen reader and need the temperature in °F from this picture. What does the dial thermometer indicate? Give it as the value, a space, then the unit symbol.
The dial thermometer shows 70 °F
